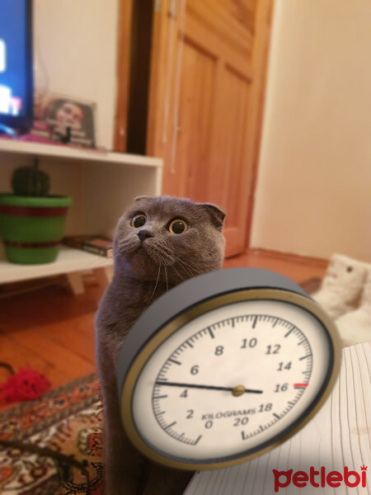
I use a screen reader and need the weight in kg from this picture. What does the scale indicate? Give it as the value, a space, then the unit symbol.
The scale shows 5 kg
